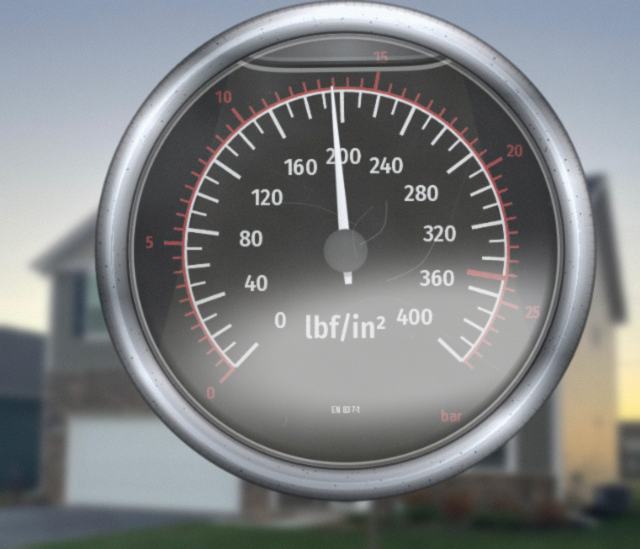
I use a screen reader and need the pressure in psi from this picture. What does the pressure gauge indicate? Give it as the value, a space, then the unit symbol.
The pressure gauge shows 195 psi
